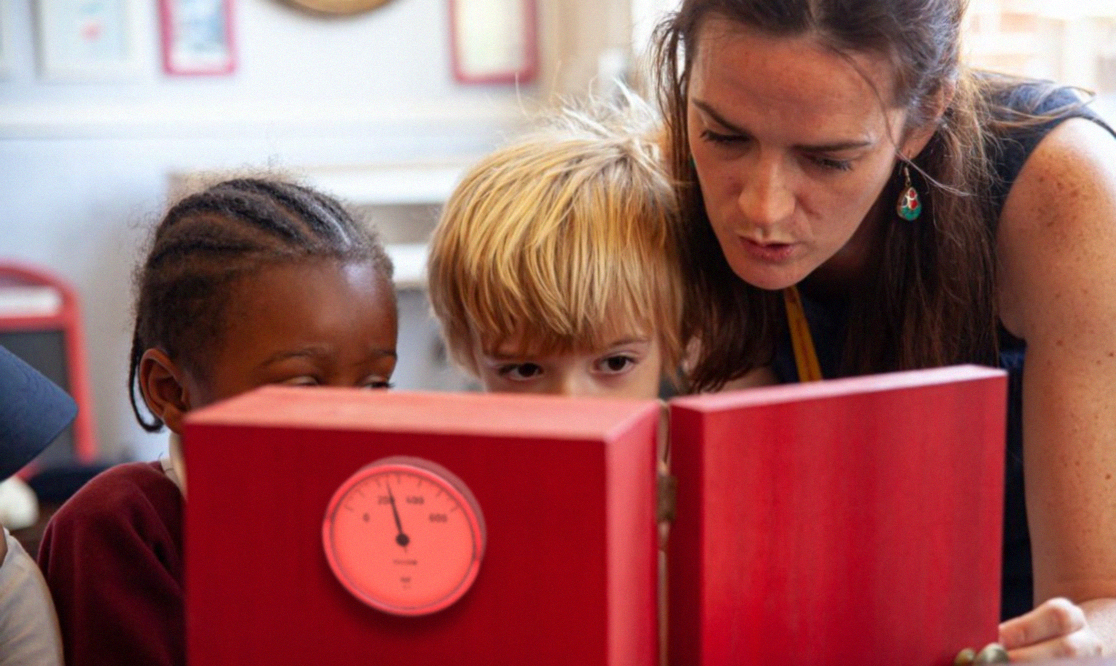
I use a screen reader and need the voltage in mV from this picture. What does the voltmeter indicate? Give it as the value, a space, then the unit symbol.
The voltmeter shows 250 mV
